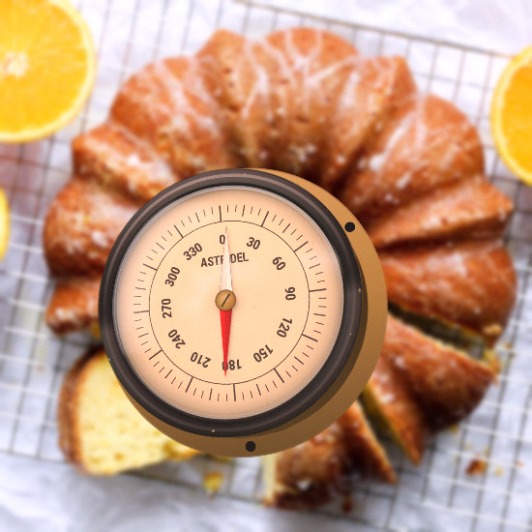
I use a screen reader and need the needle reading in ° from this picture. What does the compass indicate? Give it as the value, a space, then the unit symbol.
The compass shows 185 °
